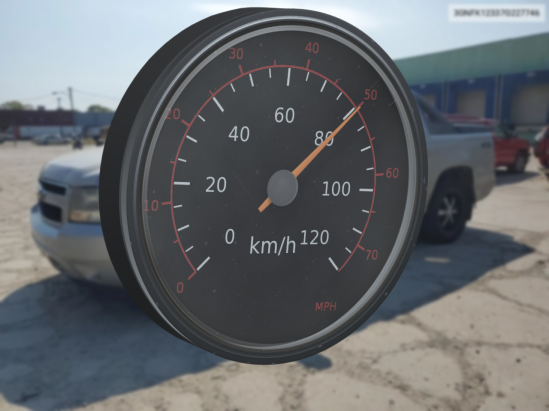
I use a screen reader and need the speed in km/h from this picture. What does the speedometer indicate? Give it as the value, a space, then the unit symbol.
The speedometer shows 80 km/h
